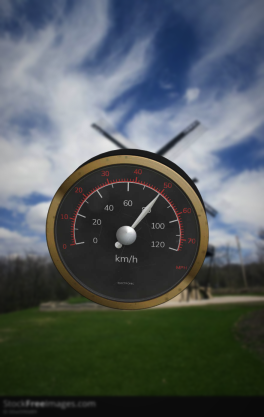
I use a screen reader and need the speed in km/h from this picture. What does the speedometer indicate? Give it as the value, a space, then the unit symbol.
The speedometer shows 80 km/h
